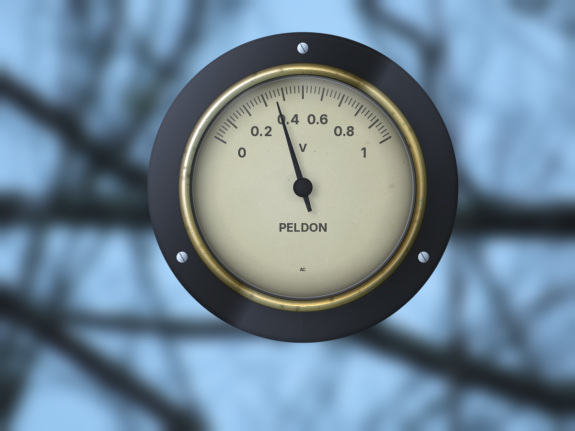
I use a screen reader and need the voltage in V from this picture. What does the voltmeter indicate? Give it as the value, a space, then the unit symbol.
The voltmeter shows 0.36 V
